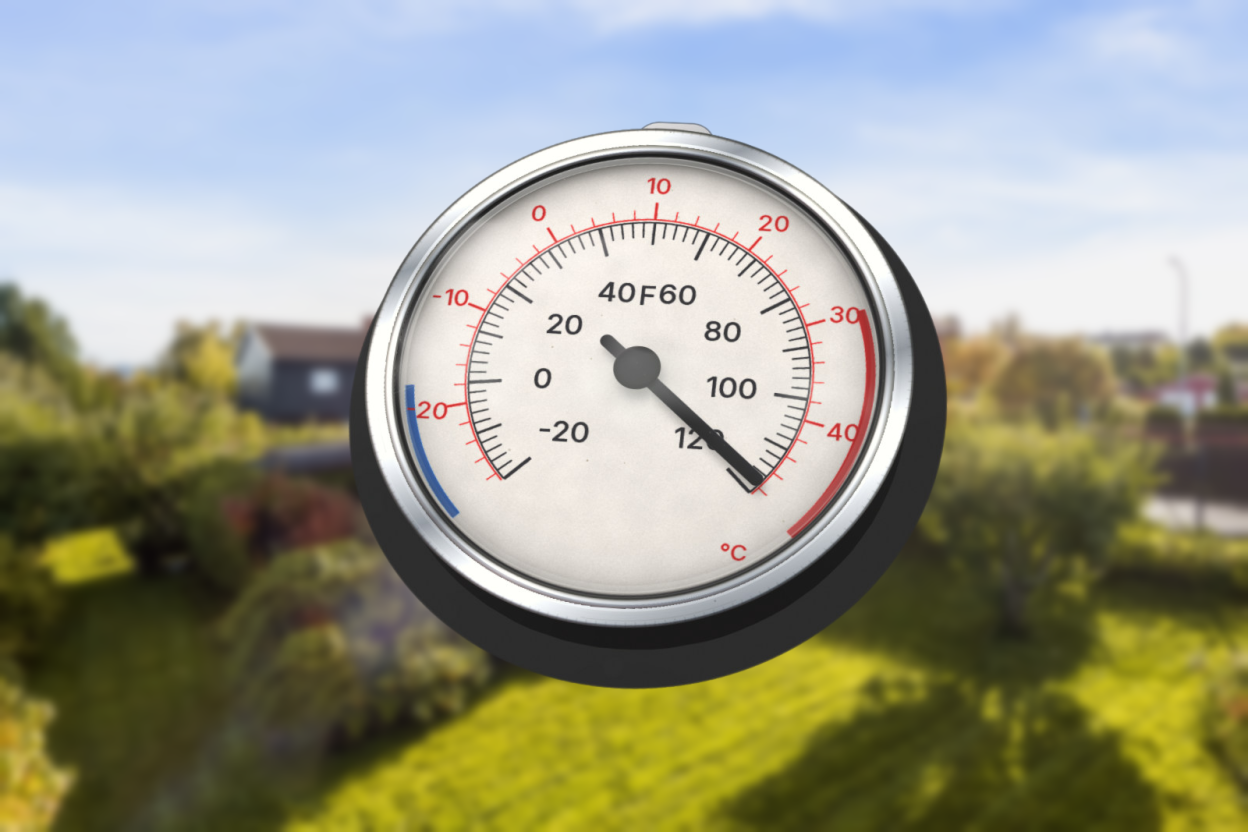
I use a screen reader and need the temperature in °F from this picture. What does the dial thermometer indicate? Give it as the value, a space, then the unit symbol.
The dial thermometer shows 118 °F
